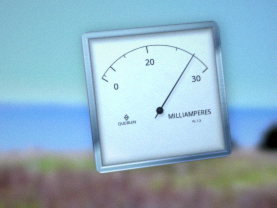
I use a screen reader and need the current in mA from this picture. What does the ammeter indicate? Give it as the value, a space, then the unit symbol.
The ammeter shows 27.5 mA
